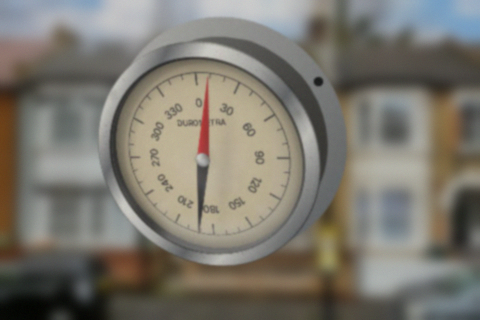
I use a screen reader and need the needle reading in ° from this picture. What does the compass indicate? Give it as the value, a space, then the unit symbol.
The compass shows 10 °
